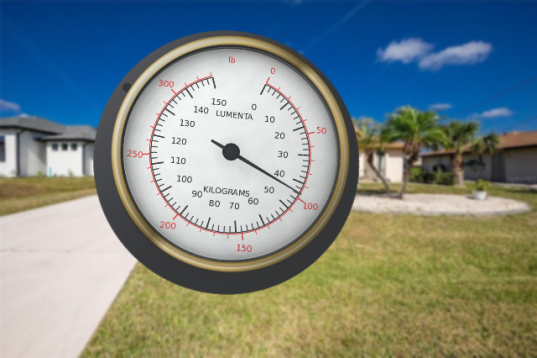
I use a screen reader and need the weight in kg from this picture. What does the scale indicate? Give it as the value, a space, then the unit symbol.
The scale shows 44 kg
